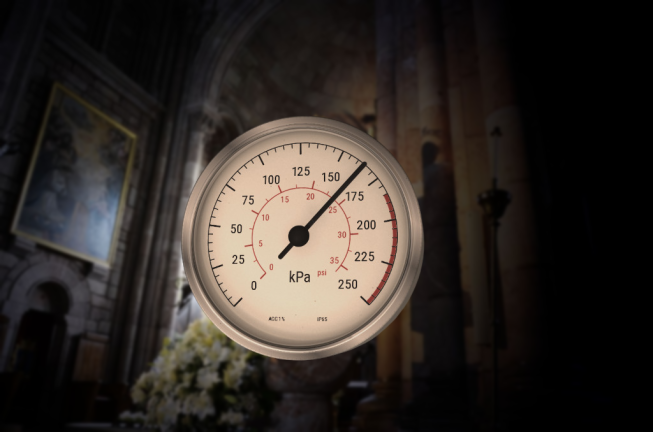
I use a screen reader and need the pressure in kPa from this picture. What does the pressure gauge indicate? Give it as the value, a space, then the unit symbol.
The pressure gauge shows 165 kPa
